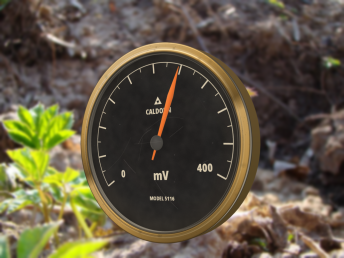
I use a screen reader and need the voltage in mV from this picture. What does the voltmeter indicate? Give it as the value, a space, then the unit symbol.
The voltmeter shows 240 mV
